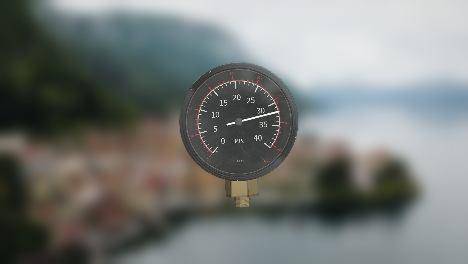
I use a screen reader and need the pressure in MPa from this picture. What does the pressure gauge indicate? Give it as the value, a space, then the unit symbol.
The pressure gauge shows 32 MPa
